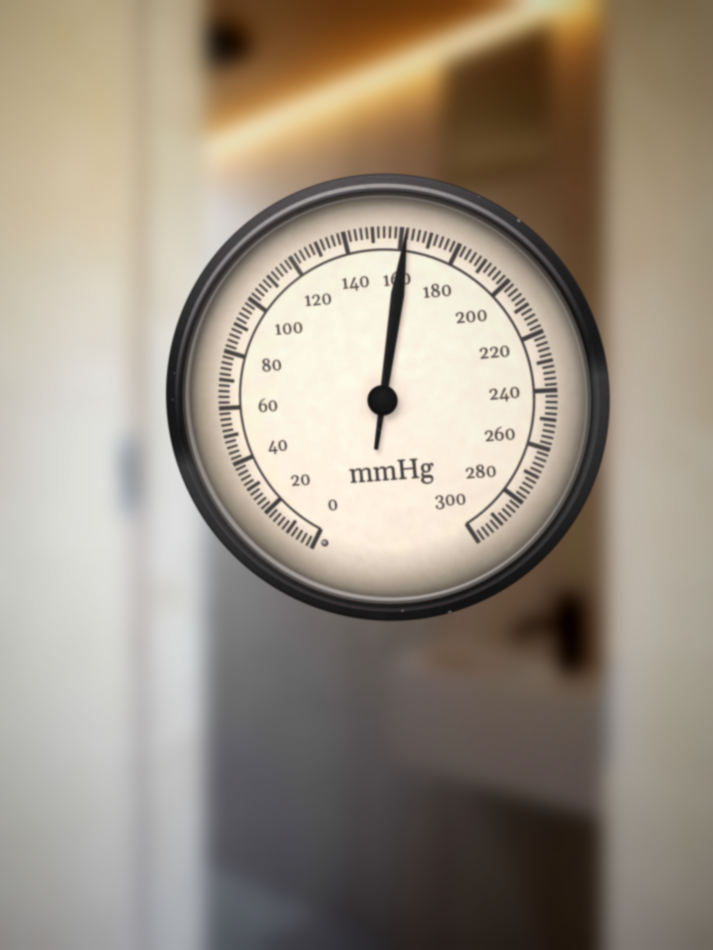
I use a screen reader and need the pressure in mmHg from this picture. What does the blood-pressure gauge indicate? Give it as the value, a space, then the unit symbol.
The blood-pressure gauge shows 162 mmHg
